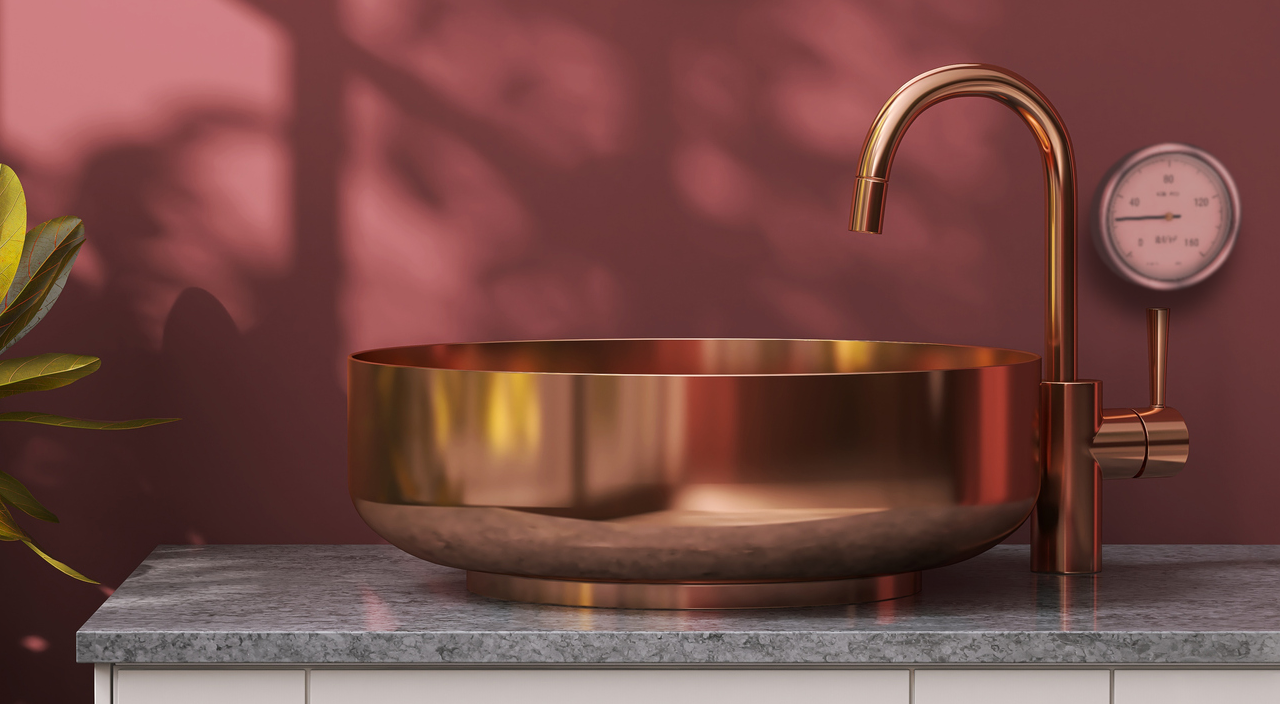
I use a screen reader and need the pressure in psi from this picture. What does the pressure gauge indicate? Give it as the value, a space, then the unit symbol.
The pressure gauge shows 25 psi
